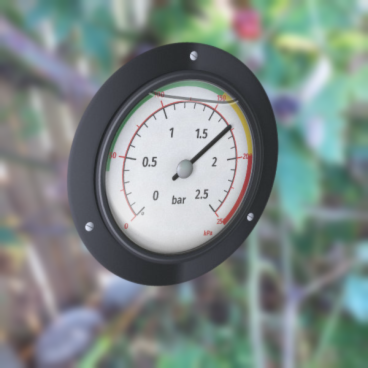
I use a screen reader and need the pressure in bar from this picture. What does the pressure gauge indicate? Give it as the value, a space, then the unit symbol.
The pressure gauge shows 1.7 bar
